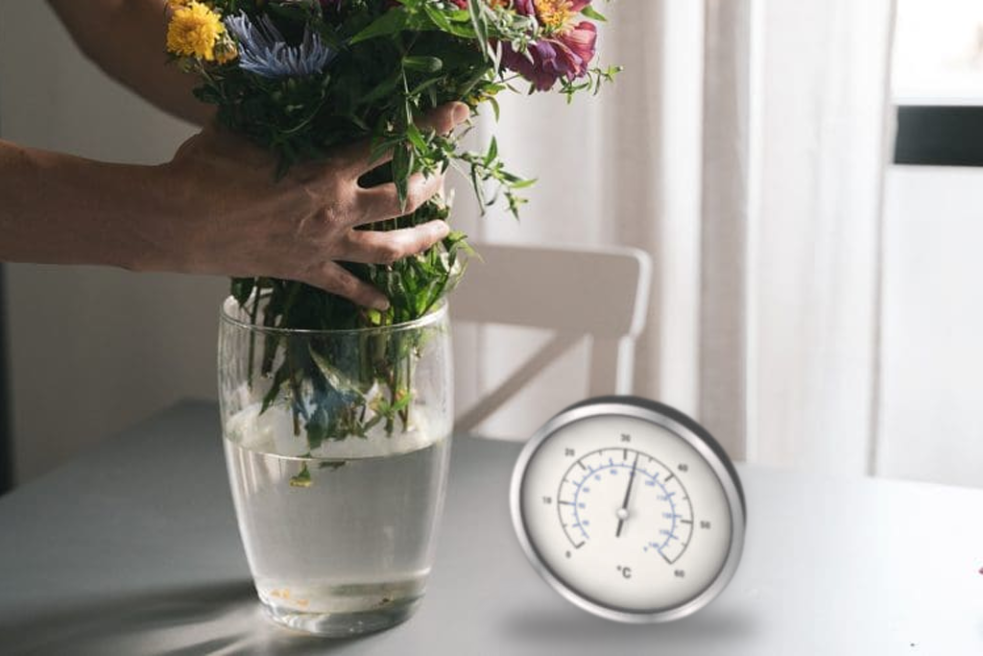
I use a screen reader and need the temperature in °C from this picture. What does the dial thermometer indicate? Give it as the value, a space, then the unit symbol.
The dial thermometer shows 32.5 °C
